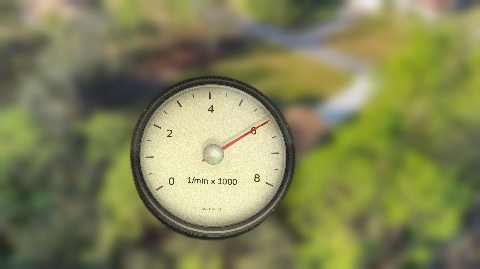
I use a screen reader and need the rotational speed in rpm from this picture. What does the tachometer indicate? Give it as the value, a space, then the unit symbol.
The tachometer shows 6000 rpm
